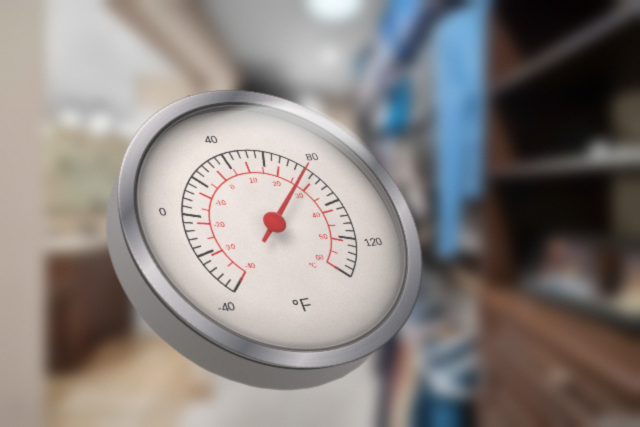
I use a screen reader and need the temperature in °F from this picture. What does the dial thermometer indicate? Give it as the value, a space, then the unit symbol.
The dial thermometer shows 80 °F
